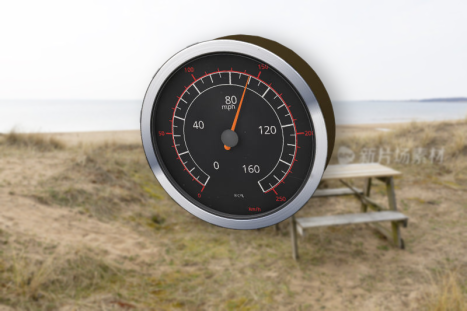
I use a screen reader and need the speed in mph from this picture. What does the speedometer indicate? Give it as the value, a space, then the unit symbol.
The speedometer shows 90 mph
